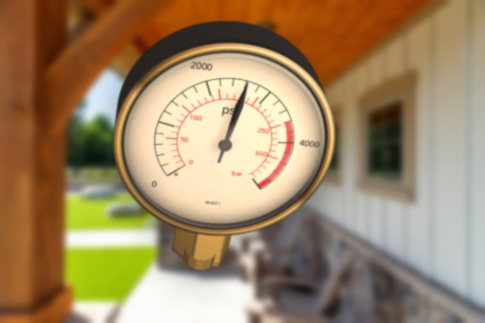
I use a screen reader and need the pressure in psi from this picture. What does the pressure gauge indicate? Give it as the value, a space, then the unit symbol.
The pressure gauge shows 2600 psi
